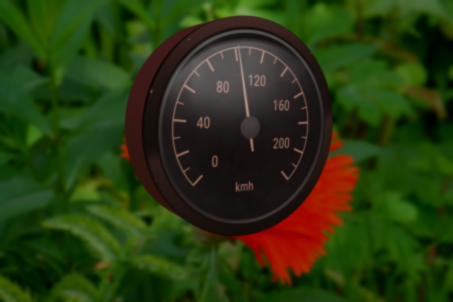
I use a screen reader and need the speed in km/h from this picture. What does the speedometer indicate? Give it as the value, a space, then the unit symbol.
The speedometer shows 100 km/h
